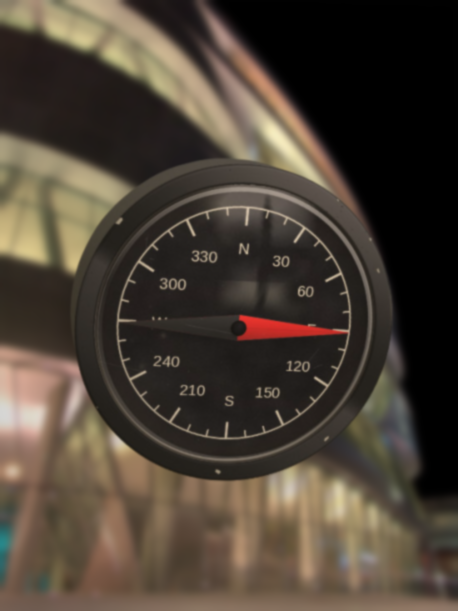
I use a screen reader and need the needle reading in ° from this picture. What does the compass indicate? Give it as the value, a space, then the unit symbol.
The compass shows 90 °
